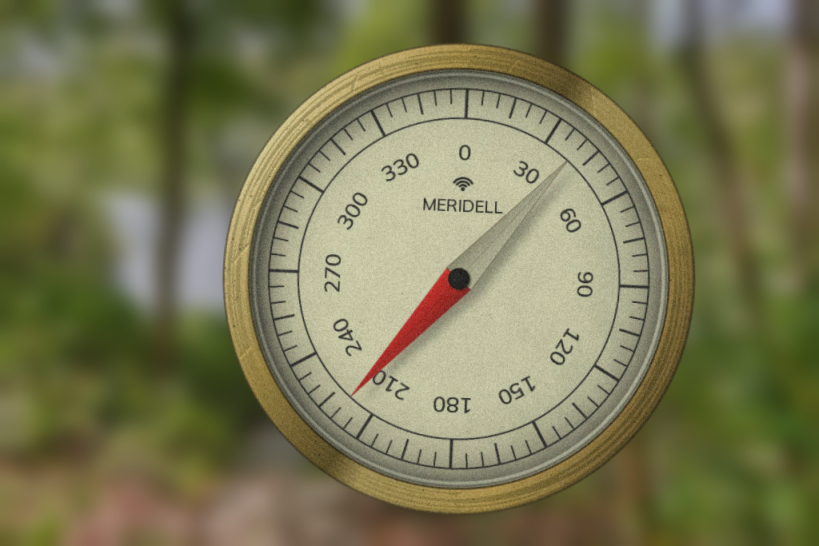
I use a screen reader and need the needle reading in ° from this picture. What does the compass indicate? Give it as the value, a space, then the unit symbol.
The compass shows 220 °
